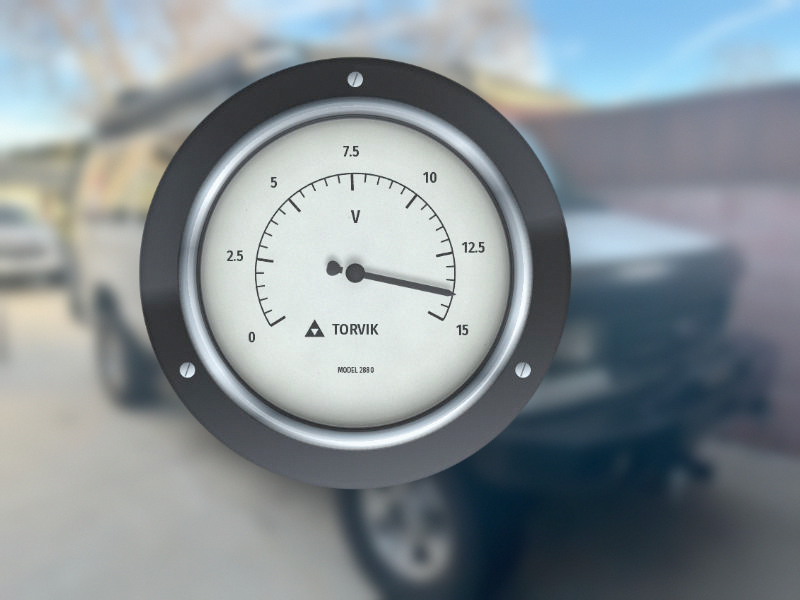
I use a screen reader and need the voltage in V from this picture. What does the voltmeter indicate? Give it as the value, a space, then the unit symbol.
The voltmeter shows 14 V
